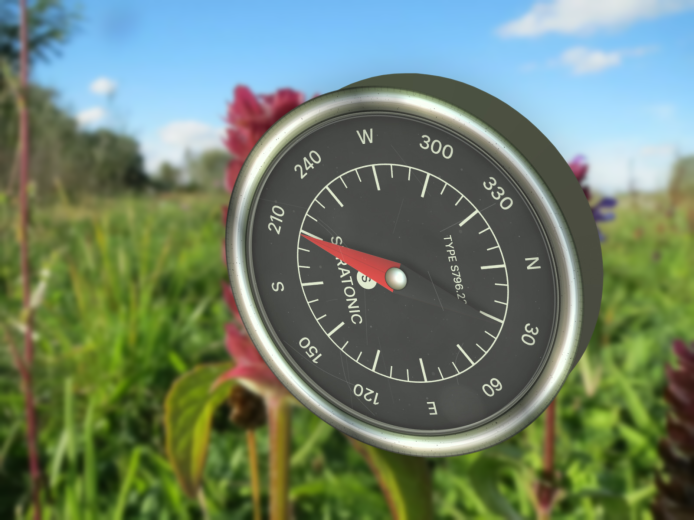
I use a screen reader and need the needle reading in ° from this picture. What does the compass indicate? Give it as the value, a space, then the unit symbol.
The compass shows 210 °
